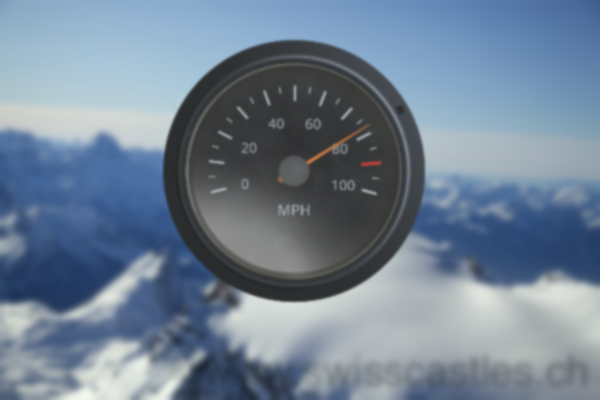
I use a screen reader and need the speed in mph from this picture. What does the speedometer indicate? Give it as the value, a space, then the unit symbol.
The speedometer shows 77.5 mph
